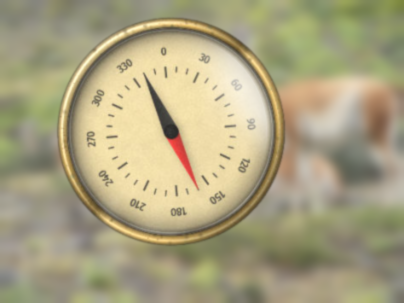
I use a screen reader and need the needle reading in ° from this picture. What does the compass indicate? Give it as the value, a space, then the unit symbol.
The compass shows 160 °
